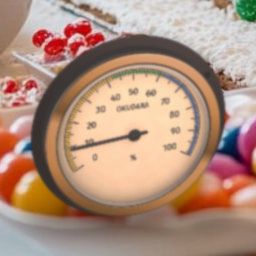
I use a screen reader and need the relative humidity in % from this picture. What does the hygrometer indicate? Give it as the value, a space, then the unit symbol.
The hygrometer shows 10 %
